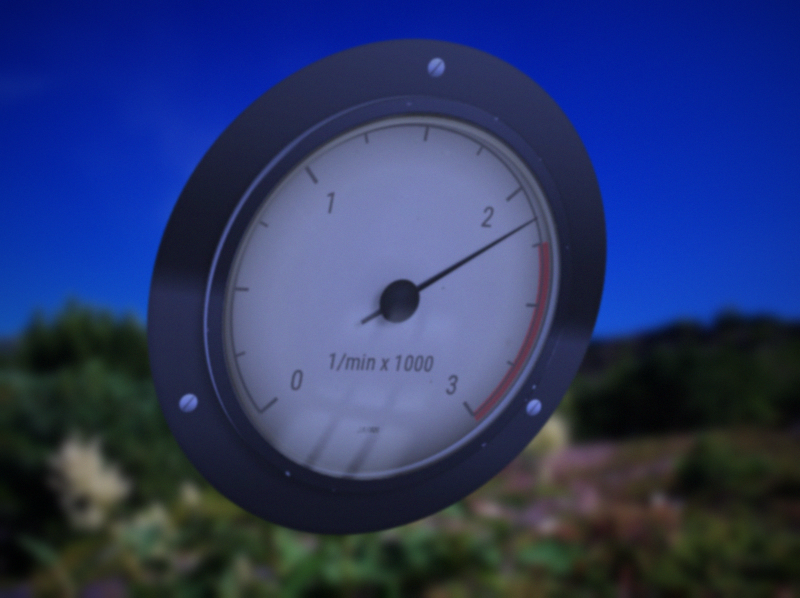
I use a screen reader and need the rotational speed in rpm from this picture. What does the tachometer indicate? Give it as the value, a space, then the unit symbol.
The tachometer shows 2125 rpm
